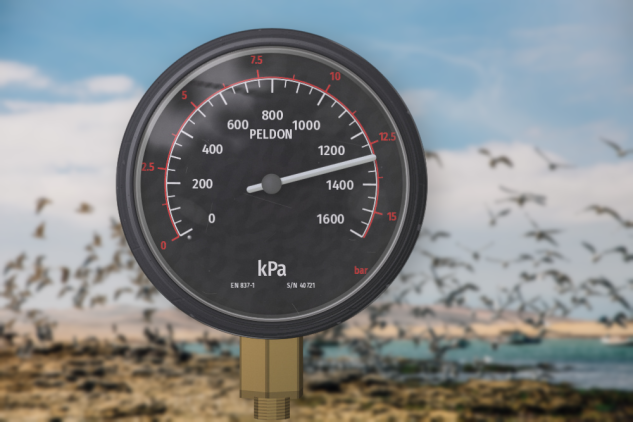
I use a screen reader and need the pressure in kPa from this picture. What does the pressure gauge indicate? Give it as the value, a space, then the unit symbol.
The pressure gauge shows 1300 kPa
